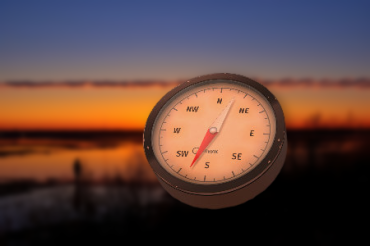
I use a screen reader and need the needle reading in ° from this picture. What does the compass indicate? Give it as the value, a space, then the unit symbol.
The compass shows 200 °
